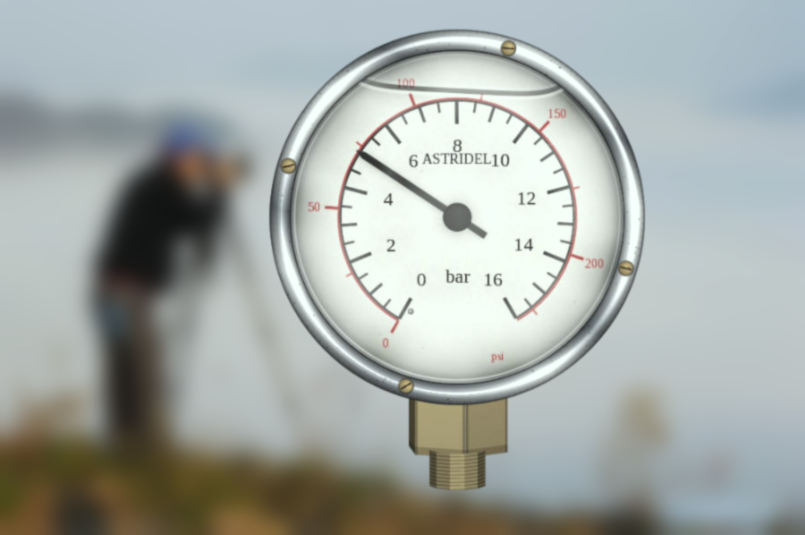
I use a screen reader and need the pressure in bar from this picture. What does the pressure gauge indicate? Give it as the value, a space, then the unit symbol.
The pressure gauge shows 5 bar
